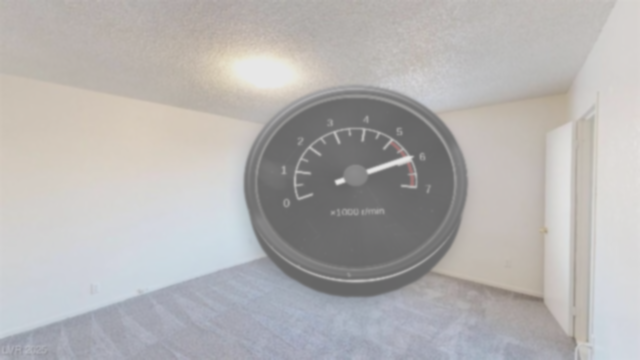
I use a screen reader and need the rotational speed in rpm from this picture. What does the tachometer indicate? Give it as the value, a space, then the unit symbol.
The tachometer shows 6000 rpm
